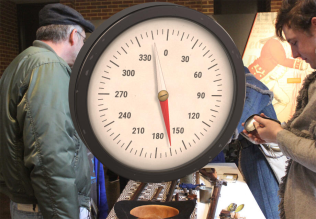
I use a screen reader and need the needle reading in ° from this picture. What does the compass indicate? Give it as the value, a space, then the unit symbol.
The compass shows 165 °
